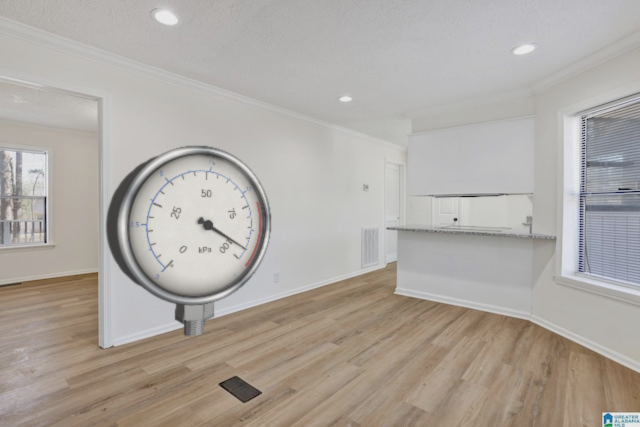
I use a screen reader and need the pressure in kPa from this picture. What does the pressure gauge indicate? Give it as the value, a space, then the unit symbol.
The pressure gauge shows 95 kPa
